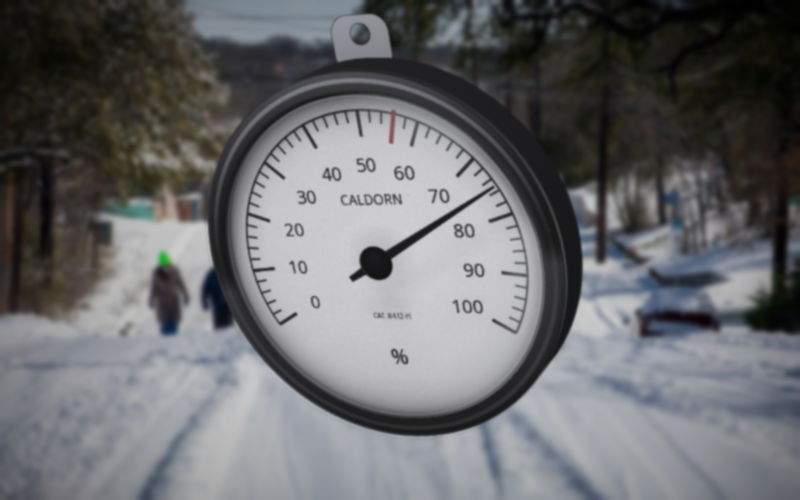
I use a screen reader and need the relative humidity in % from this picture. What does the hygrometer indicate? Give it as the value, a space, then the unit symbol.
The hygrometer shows 75 %
